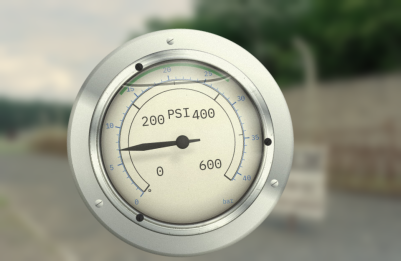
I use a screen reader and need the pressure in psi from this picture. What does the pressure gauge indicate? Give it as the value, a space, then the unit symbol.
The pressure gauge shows 100 psi
